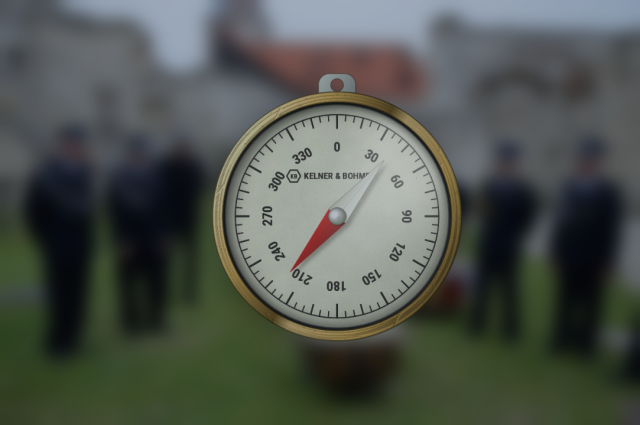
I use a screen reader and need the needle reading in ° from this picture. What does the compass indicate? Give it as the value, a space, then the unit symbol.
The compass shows 220 °
